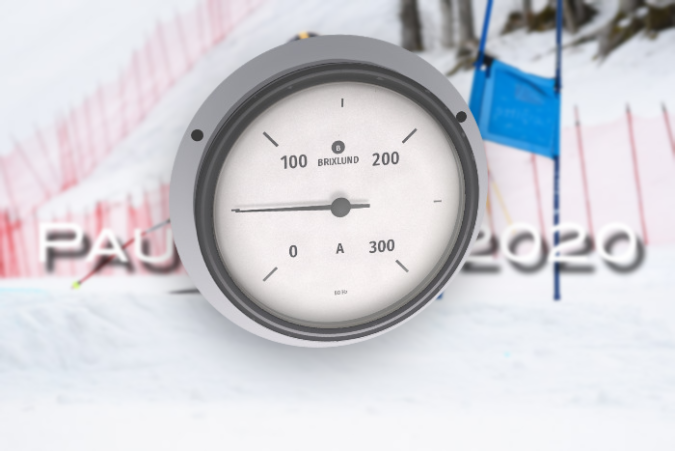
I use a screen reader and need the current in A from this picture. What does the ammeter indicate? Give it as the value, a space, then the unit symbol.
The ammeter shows 50 A
